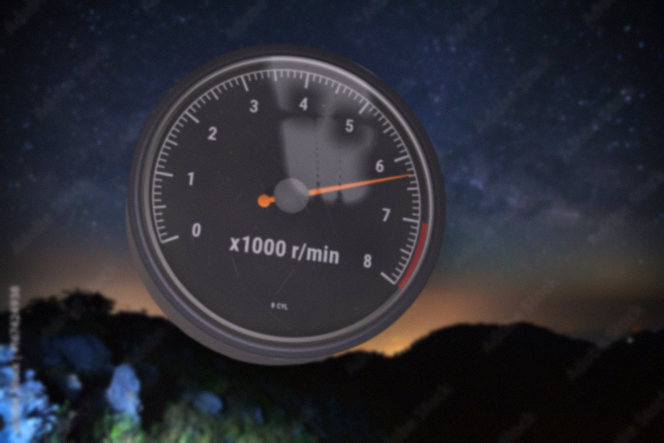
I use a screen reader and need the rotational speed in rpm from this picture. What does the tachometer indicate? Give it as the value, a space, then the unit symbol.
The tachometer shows 6300 rpm
